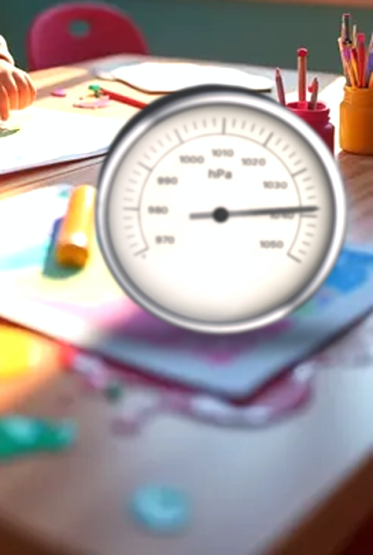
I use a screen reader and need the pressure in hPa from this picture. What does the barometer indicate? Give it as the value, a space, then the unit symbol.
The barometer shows 1038 hPa
